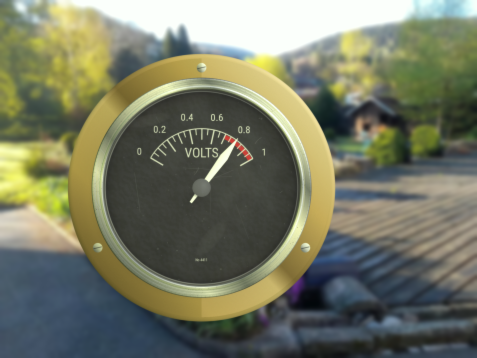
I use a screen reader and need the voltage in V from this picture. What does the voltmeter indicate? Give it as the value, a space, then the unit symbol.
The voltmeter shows 0.8 V
